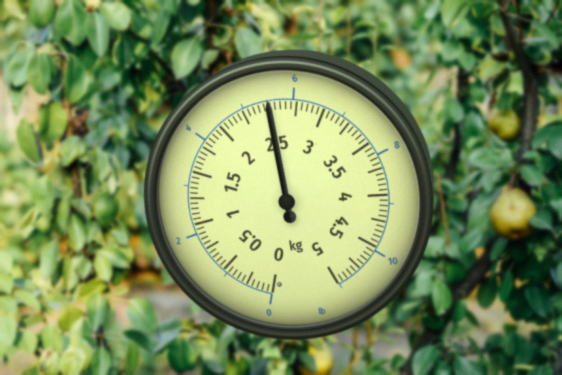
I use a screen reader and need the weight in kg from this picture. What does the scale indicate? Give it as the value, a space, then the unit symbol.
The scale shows 2.5 kg
